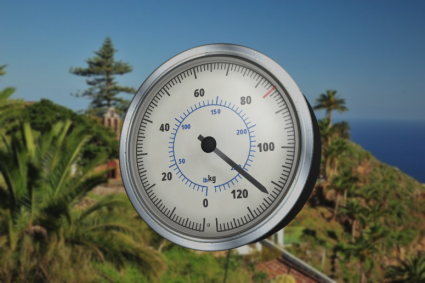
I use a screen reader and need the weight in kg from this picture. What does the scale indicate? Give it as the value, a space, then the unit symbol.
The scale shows 113 kg
